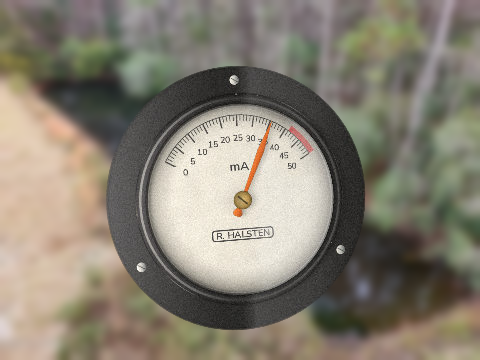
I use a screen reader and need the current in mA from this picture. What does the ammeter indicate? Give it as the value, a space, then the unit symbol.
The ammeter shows 35 mA
